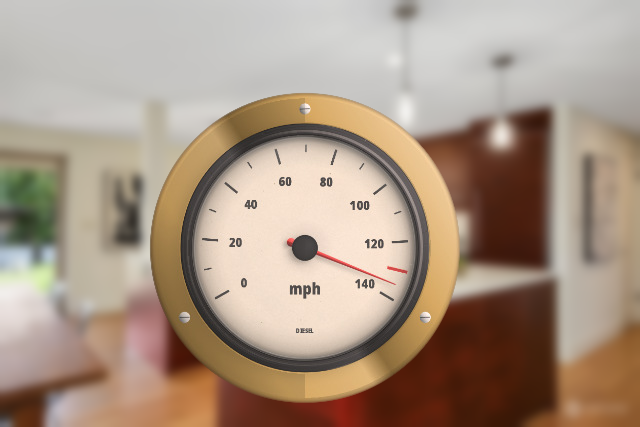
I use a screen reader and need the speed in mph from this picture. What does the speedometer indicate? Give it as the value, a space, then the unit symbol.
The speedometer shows 135 mph
